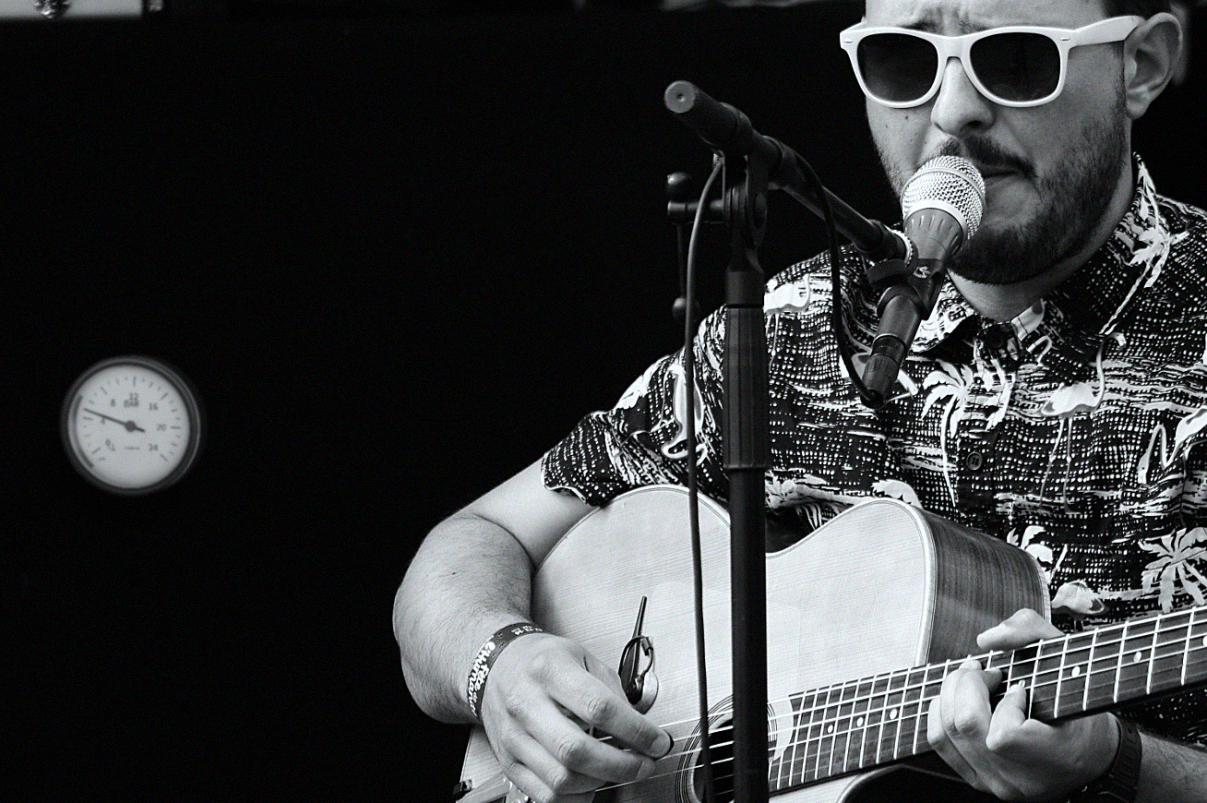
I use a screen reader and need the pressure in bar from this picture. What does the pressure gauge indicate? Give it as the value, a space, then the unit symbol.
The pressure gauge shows 5 bar
